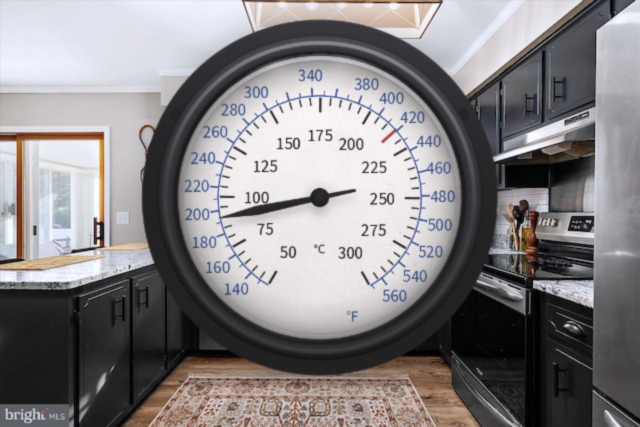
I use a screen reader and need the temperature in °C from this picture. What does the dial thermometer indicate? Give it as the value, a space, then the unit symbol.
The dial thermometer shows 90 °C
